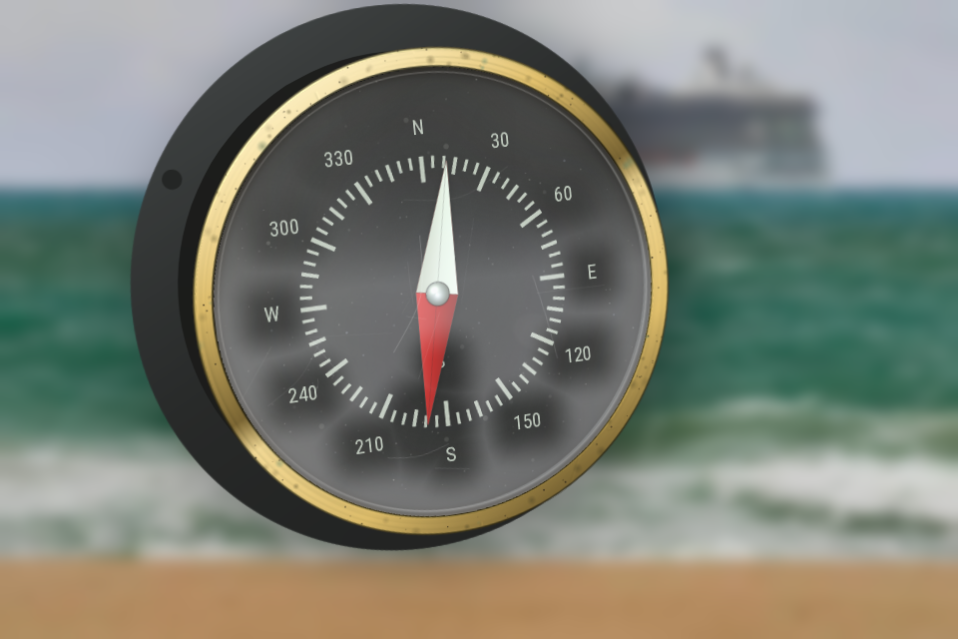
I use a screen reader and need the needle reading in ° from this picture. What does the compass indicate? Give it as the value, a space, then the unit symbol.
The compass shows 190 °
